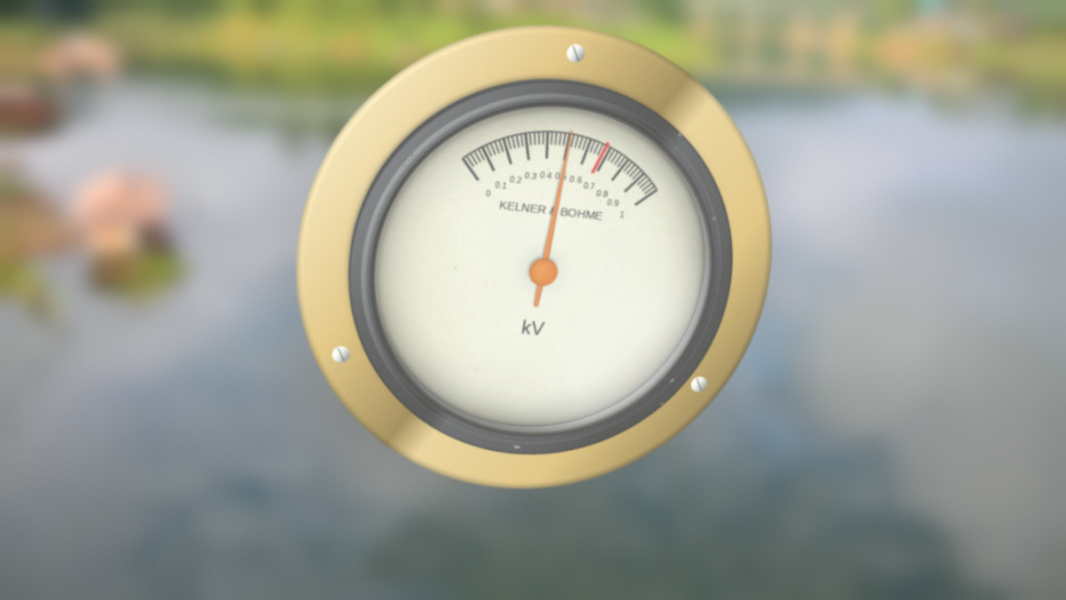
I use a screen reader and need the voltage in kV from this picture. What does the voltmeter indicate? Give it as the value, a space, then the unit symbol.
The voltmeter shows 0.5 kV
